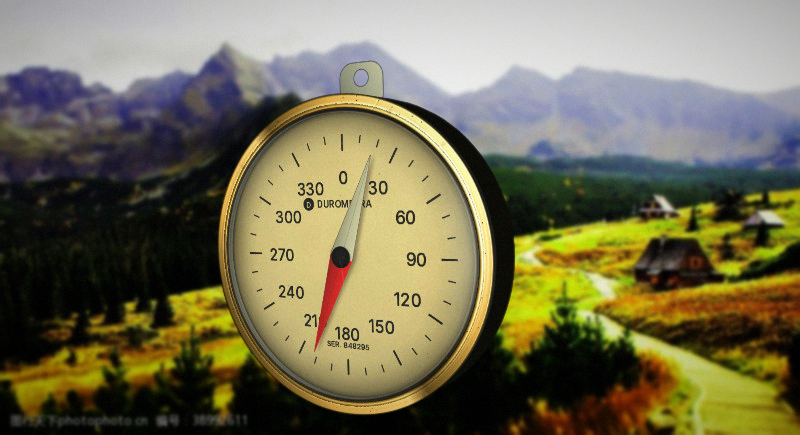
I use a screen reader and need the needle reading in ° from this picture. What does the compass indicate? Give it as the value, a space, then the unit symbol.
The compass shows 200 °
